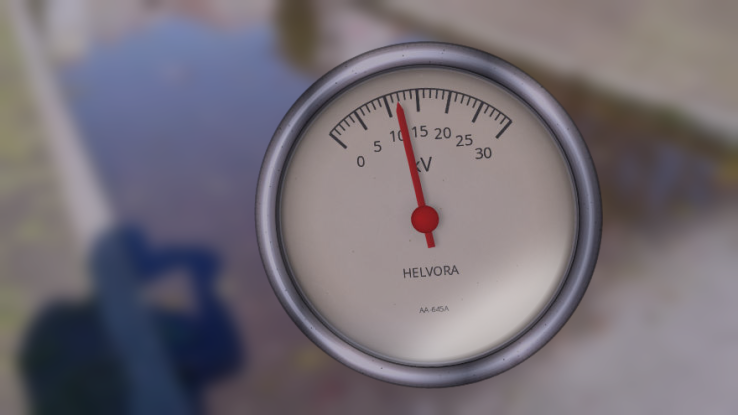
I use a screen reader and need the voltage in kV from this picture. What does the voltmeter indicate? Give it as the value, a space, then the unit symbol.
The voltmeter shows 12 kV
